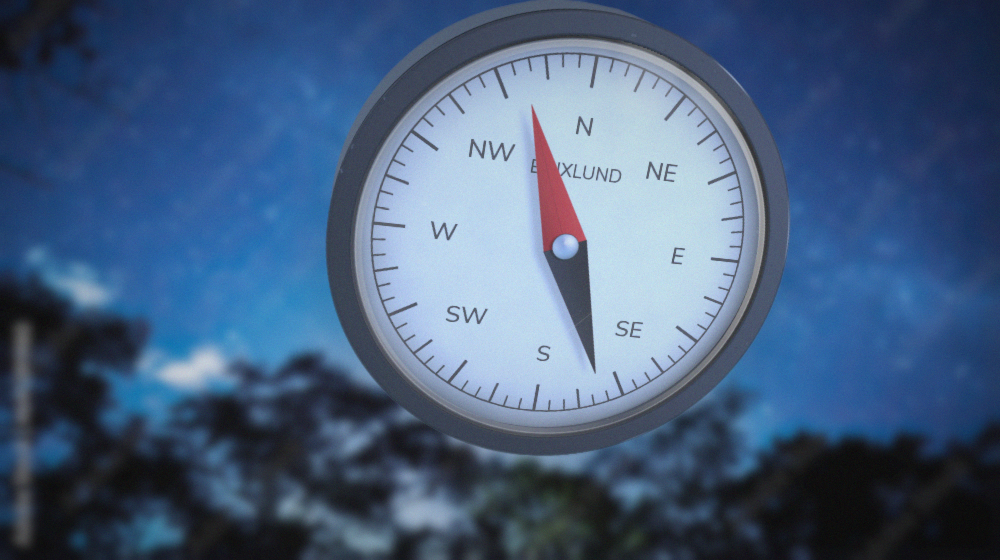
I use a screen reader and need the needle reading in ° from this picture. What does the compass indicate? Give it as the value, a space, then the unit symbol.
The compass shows 337.5 °
